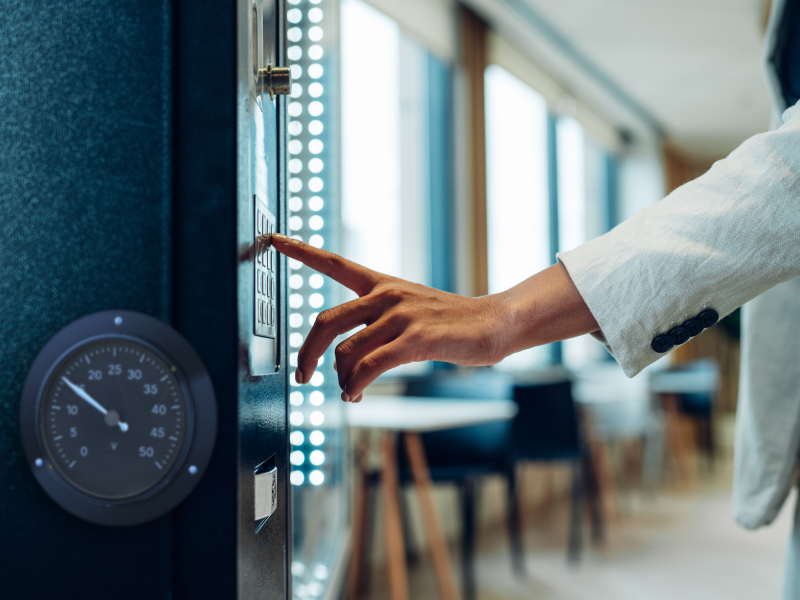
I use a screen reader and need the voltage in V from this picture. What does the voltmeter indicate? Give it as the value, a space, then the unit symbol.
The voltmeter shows 15 V
